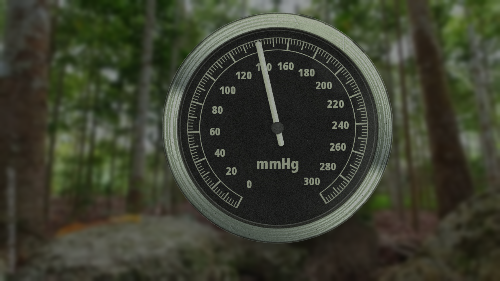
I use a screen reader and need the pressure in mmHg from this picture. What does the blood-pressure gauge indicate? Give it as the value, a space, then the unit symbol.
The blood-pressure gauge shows 140 mmHg
